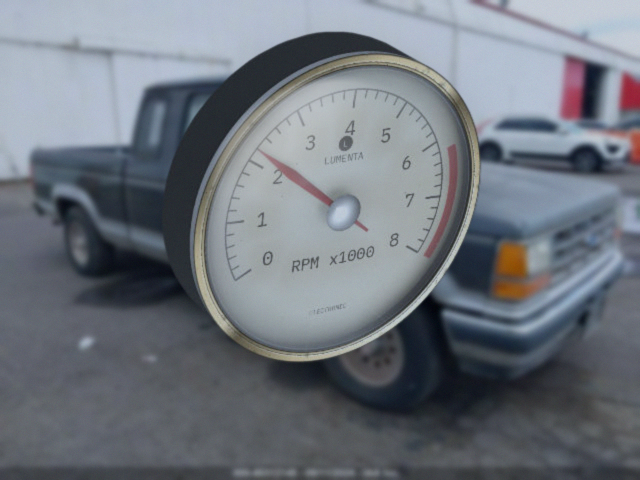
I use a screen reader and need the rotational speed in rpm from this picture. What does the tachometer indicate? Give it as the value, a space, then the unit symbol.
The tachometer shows 2200 rpm
